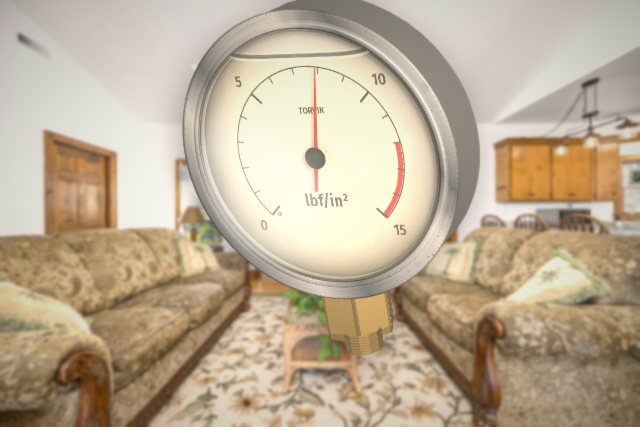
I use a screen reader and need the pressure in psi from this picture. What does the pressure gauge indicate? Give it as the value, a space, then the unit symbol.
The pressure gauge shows 8 psi
